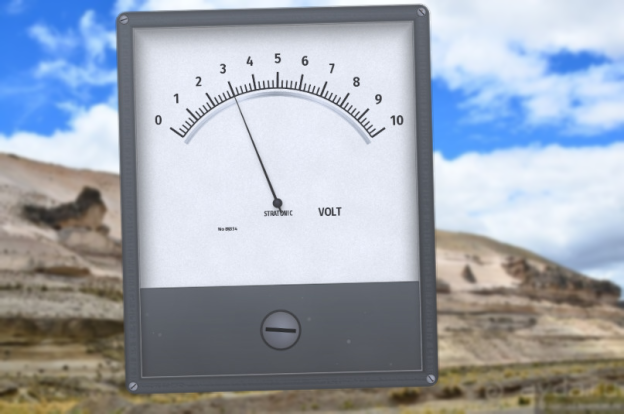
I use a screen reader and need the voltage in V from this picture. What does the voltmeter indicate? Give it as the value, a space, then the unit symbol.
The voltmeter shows 3 V
